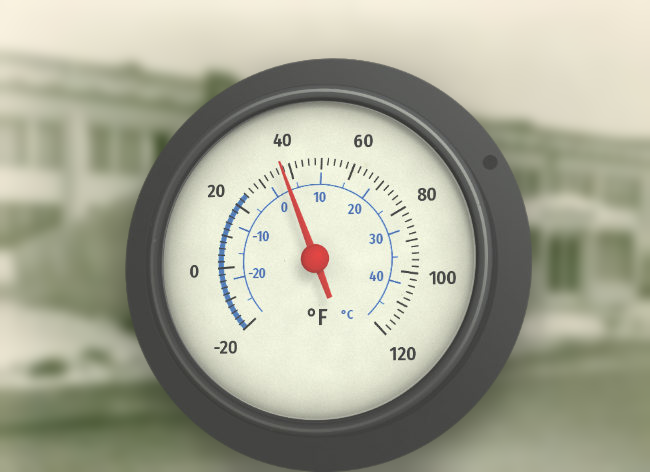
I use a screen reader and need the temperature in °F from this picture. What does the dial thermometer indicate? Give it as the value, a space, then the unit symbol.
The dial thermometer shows 38 °F
